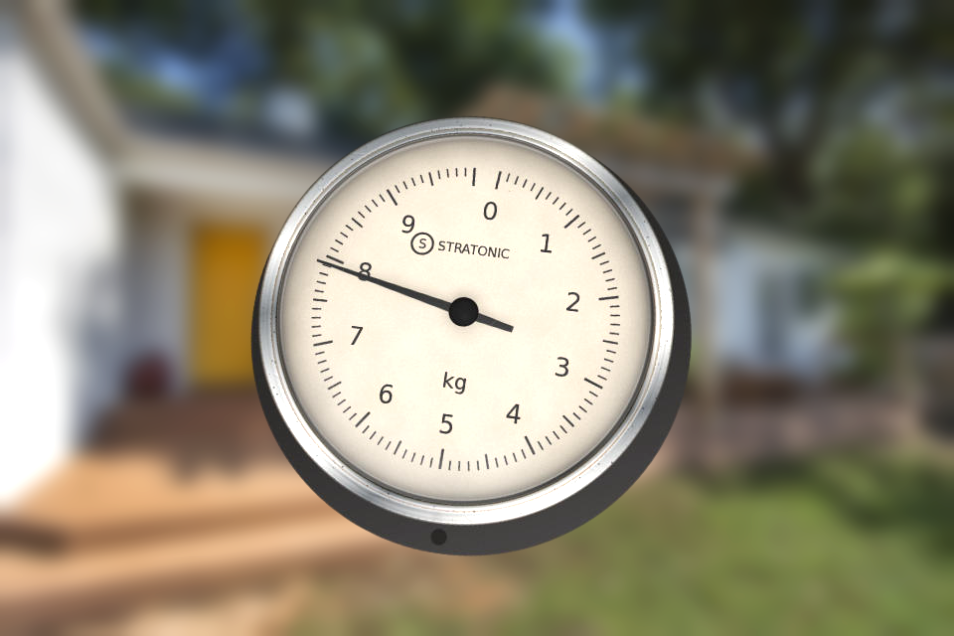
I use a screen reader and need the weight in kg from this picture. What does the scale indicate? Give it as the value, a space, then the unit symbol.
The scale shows 7.9 kg
